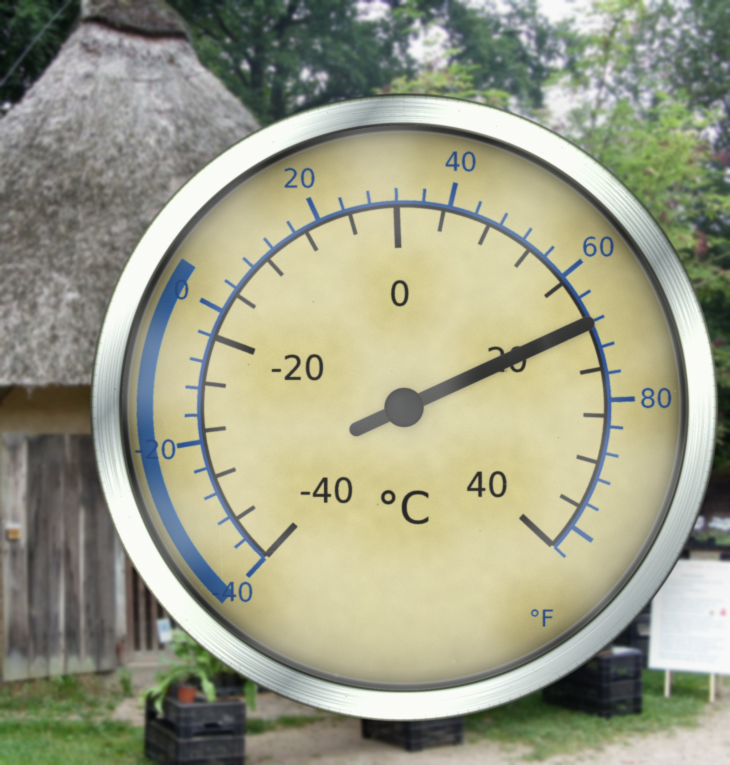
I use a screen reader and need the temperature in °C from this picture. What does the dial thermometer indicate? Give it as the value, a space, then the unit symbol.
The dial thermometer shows 20 °C
